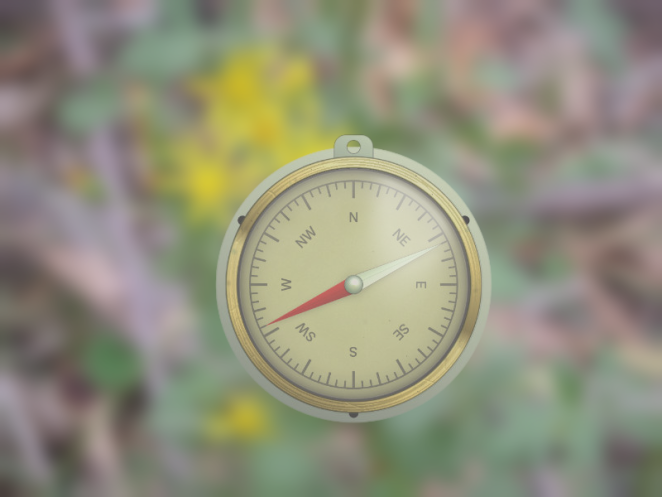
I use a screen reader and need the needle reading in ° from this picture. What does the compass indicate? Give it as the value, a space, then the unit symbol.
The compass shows 245 °
